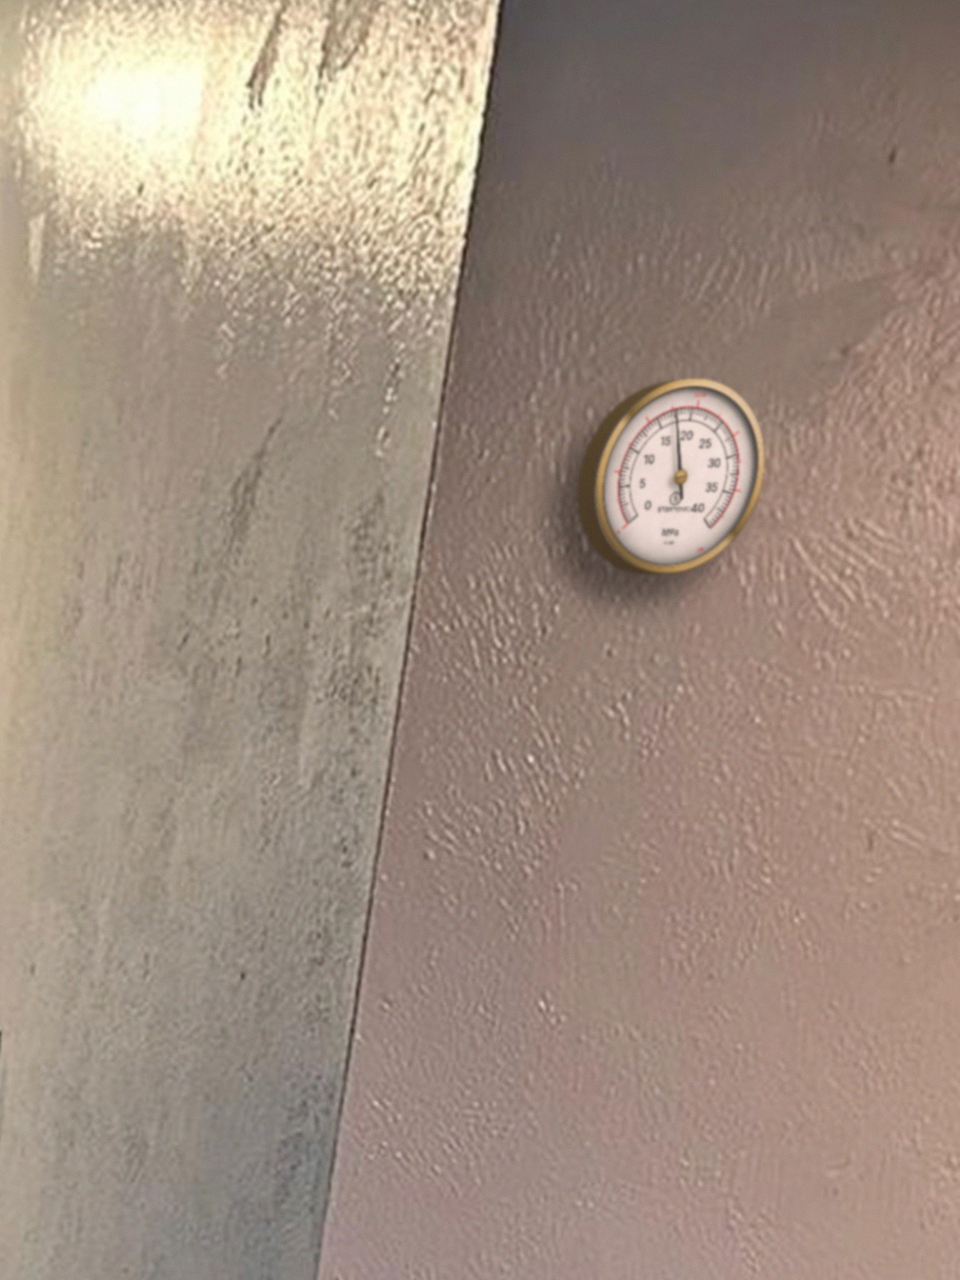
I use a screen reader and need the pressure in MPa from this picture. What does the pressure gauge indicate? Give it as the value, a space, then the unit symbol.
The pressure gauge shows 17.5 MPa
